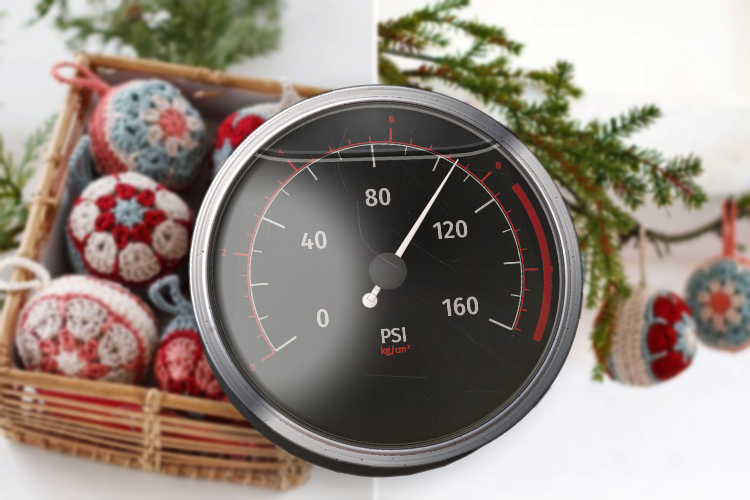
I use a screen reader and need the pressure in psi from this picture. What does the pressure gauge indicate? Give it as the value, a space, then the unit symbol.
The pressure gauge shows 105 psi
